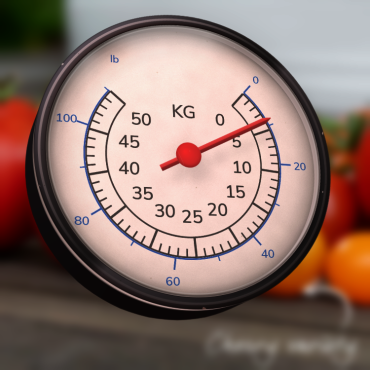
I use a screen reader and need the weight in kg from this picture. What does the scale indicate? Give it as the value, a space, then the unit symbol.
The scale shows 4 kg
